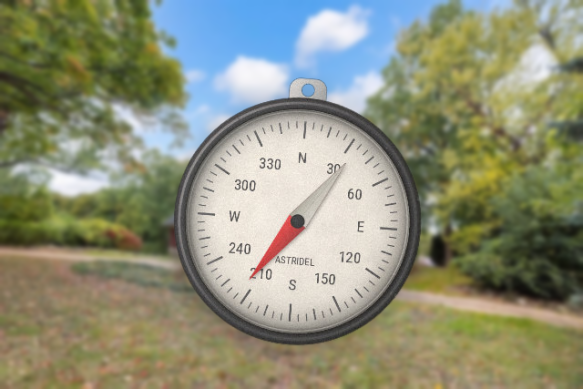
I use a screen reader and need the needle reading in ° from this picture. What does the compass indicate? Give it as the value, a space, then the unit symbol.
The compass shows 215 °
